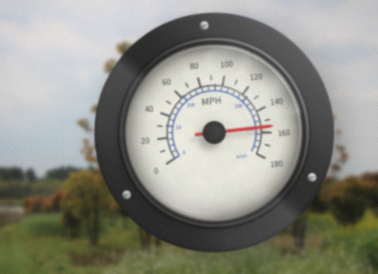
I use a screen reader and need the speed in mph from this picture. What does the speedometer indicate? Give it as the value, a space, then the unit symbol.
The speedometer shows 155 mph
